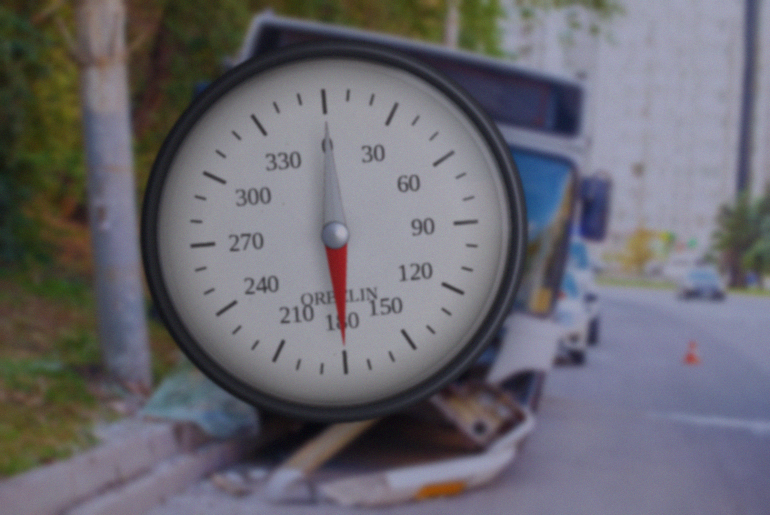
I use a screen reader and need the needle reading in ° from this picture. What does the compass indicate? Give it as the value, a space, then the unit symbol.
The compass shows 180 °
